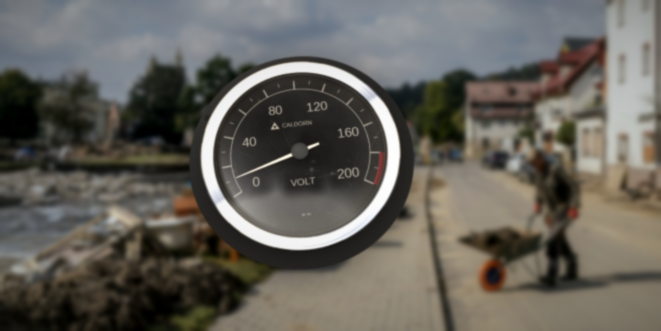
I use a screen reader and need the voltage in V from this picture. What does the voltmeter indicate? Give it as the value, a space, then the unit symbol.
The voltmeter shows 10 V
